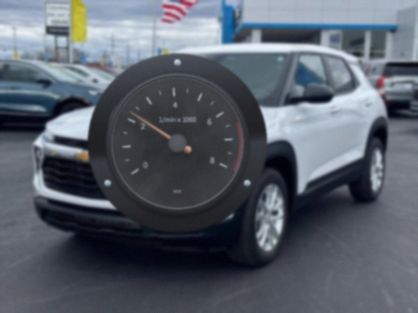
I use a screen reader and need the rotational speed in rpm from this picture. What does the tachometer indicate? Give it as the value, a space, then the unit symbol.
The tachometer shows 2250 rpm
